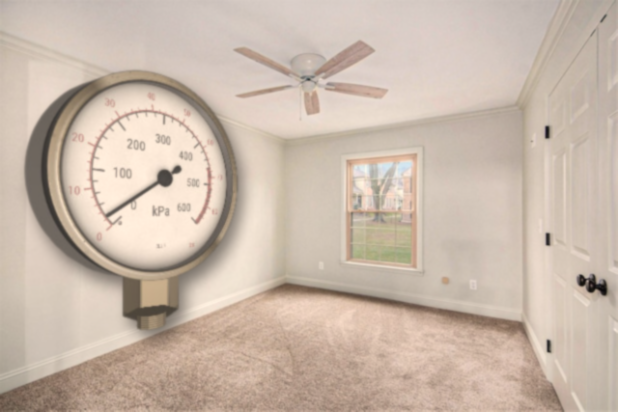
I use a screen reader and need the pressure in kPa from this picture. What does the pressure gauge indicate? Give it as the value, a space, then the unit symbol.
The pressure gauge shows 20 kPa
